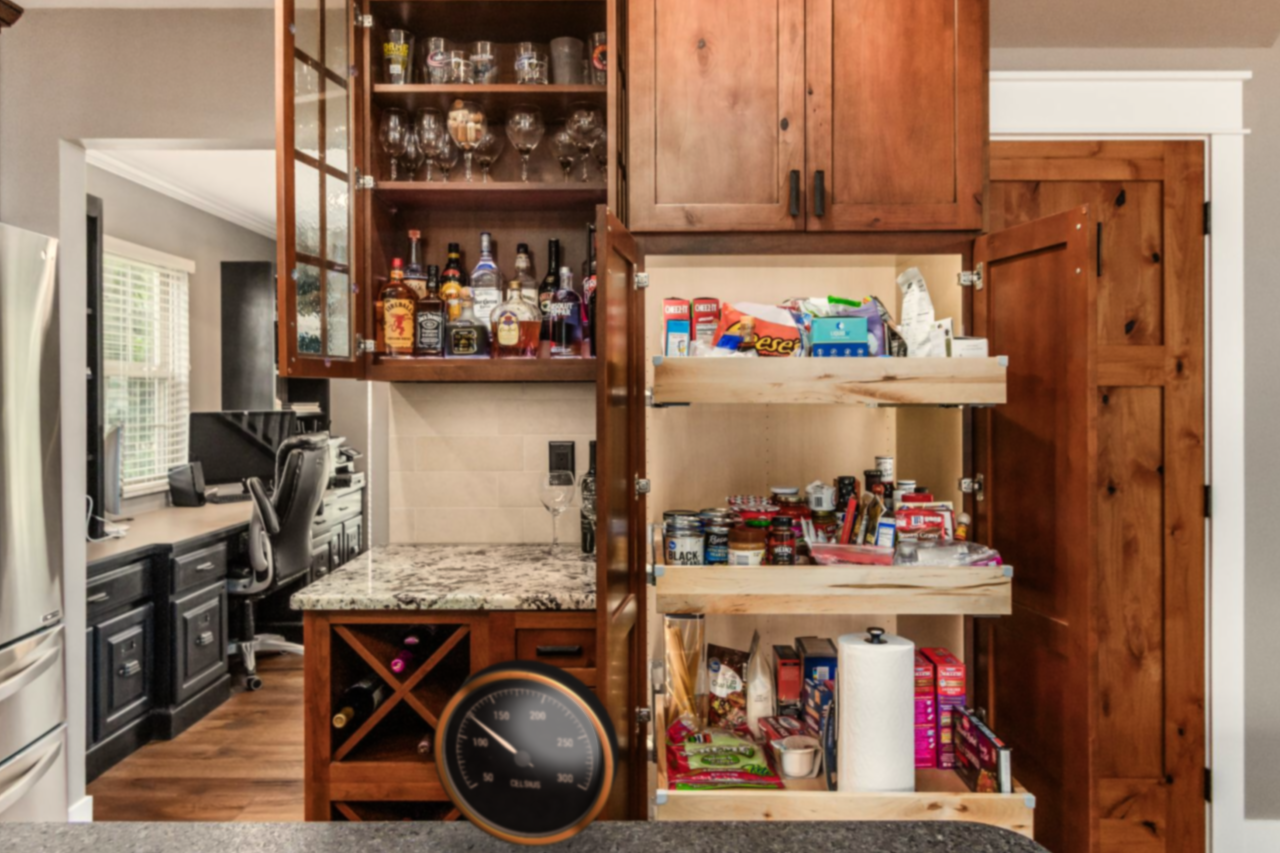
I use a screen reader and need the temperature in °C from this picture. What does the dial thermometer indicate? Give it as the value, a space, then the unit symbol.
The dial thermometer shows 125 °C
